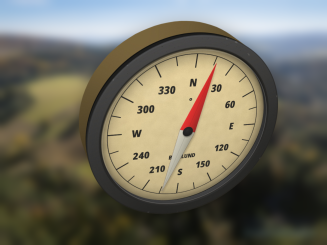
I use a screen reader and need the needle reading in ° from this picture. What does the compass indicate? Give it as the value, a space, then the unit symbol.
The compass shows 15 °
